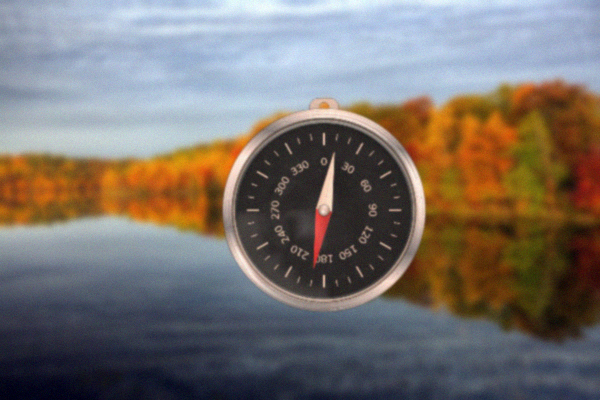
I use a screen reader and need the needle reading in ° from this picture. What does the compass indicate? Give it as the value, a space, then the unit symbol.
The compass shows 190 °
